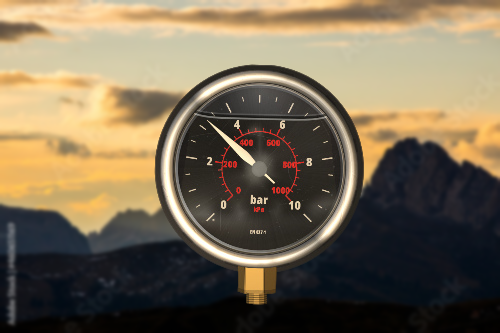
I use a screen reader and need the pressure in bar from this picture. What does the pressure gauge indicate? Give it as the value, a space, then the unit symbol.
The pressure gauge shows 3.25 bar
